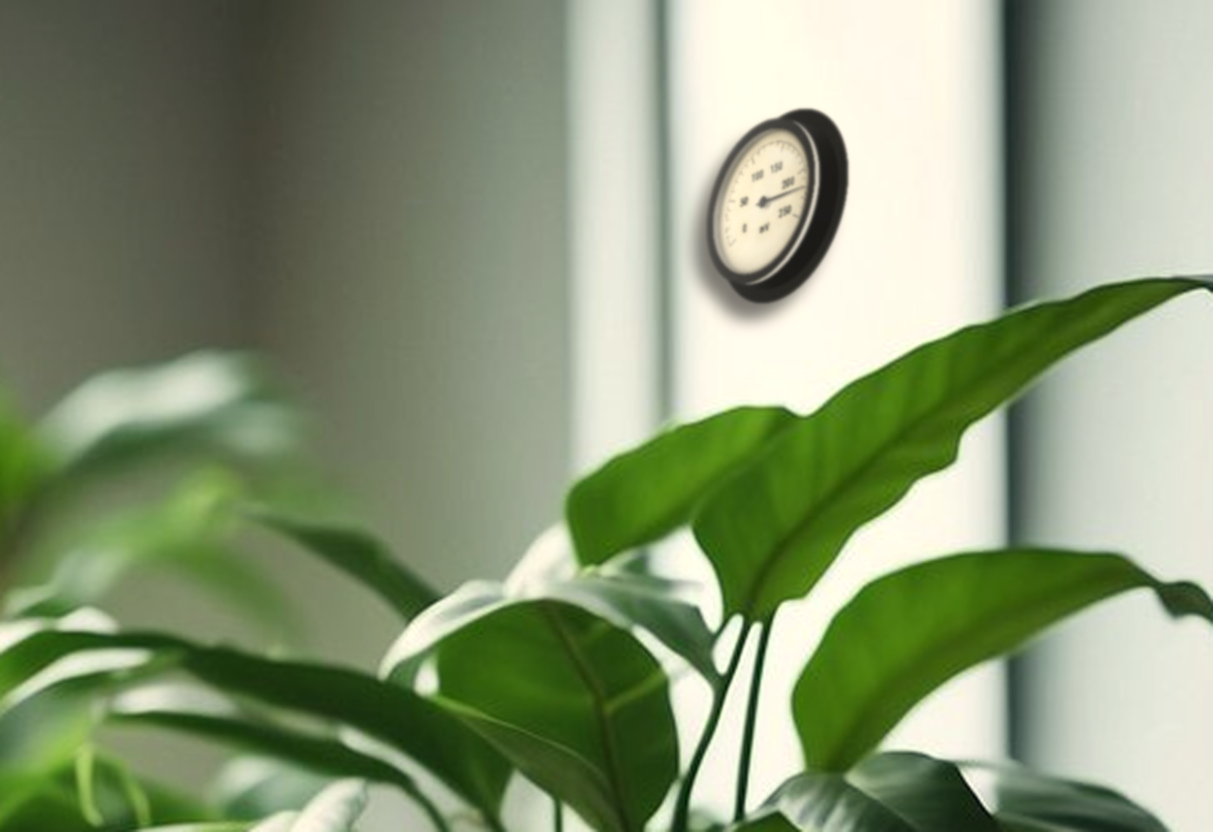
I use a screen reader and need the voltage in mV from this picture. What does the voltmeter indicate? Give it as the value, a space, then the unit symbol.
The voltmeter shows 220 mV
